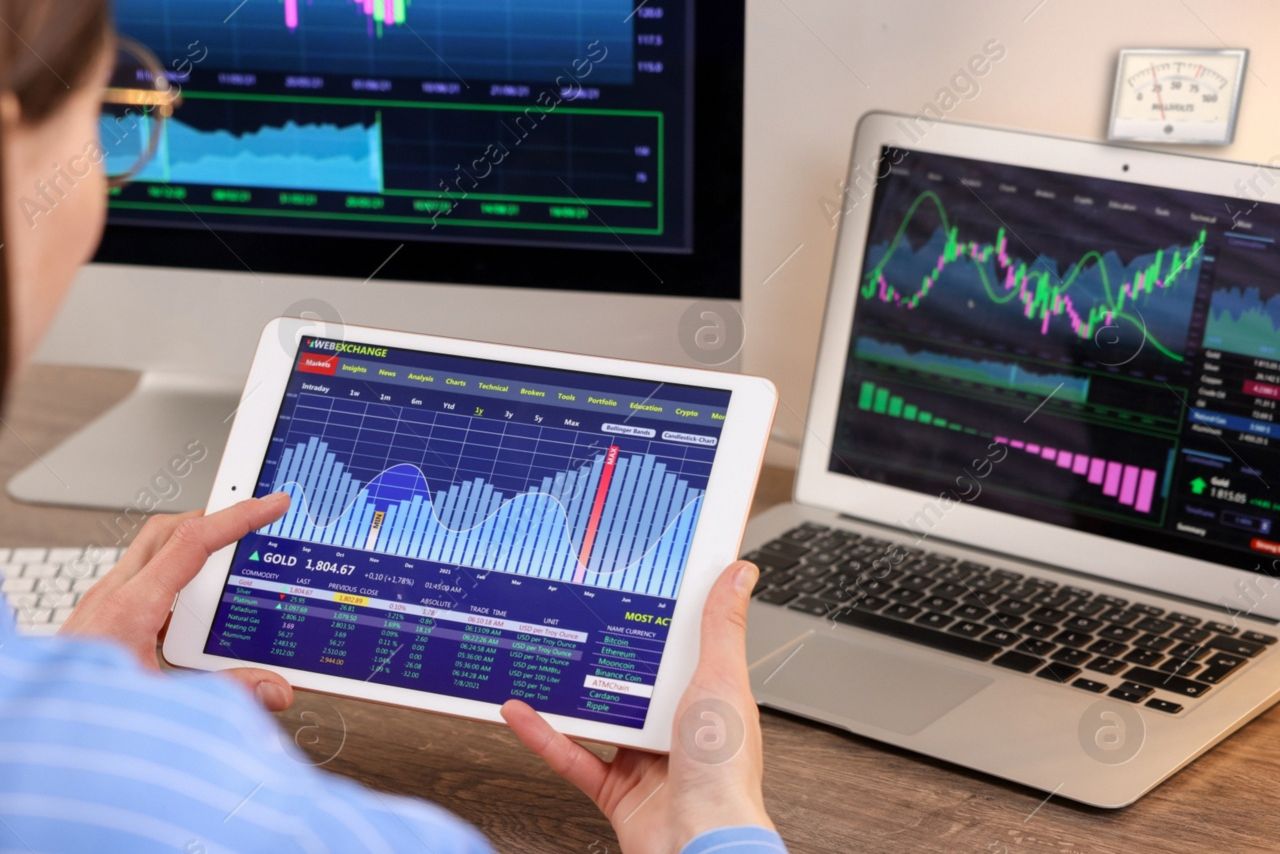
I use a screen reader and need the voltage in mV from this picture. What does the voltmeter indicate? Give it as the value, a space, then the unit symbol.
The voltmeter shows 25 mV
